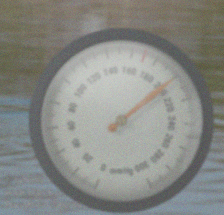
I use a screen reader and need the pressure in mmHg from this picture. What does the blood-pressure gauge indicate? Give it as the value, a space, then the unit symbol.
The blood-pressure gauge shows 200 mmHg
